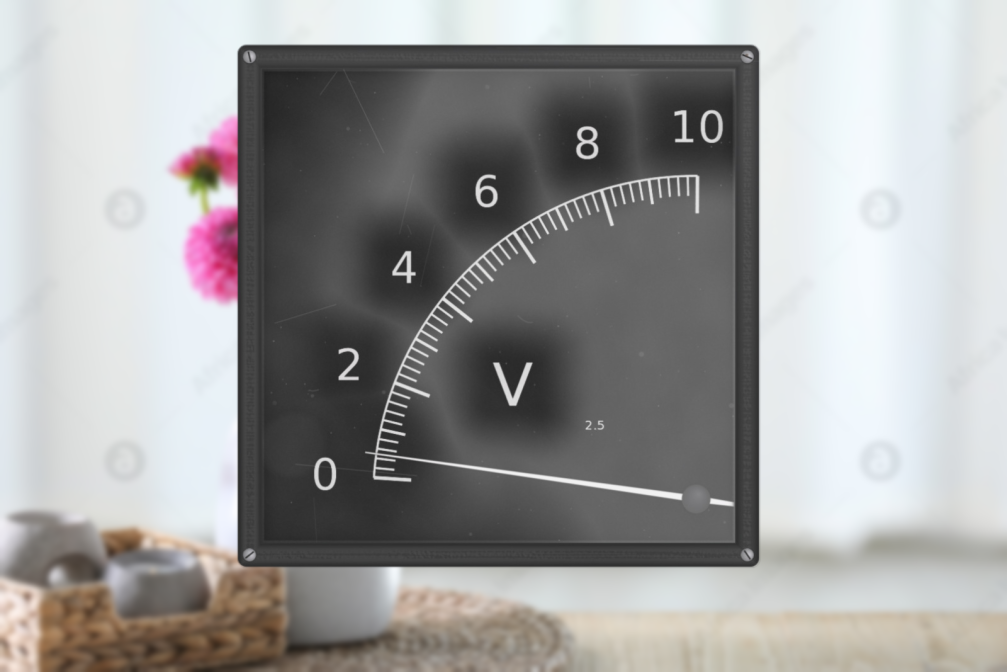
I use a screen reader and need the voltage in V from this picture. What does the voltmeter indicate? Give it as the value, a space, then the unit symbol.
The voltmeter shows 0.5 V
